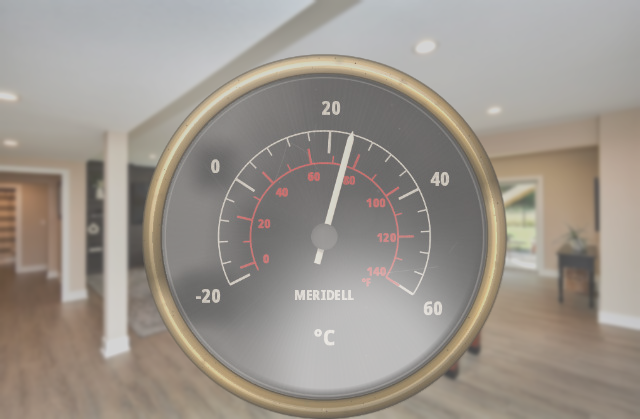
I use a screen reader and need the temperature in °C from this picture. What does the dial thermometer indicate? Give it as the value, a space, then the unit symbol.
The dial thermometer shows 24 °C
